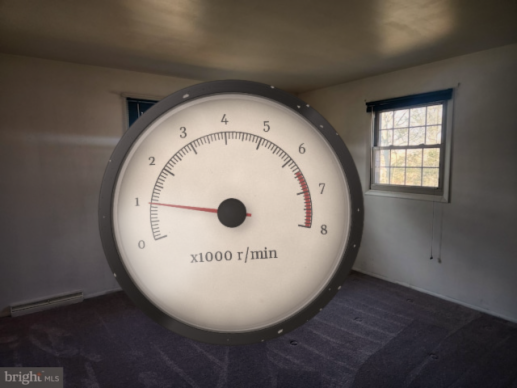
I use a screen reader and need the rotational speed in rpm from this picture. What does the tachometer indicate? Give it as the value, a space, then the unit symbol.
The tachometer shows 1000 rpm
